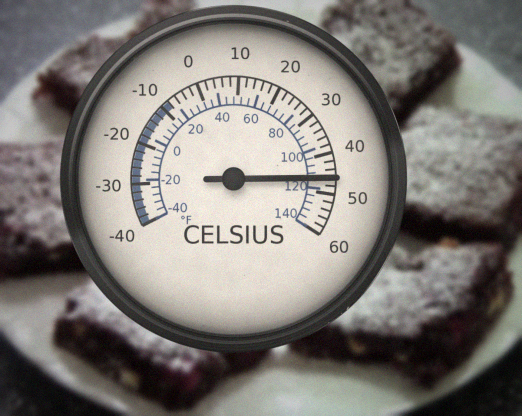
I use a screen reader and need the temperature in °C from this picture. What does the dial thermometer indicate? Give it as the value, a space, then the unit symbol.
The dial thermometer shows 46 °C
